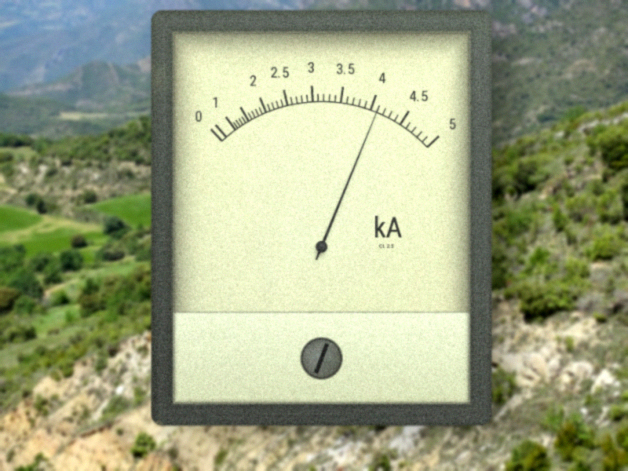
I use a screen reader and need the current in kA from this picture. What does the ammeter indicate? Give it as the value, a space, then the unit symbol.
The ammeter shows 4.1 kA
